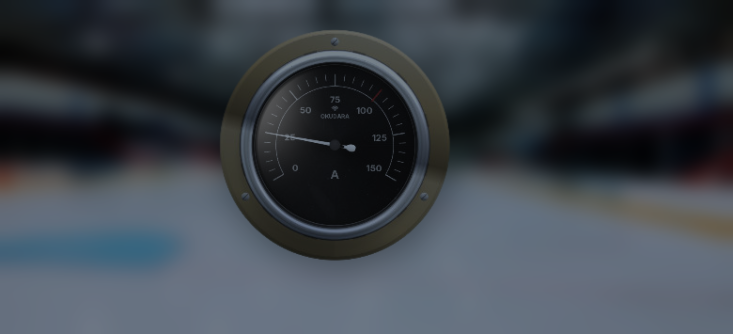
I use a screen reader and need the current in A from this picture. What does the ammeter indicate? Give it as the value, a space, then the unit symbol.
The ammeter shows 25 A
